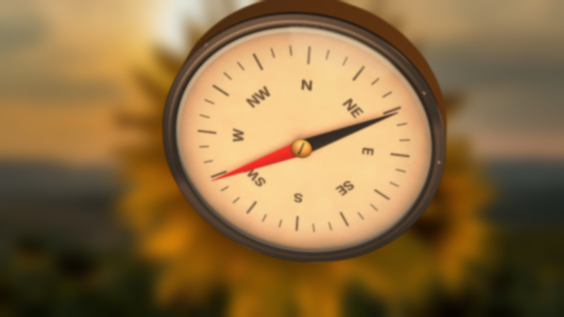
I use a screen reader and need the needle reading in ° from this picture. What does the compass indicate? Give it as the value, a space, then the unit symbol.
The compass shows 240 °
